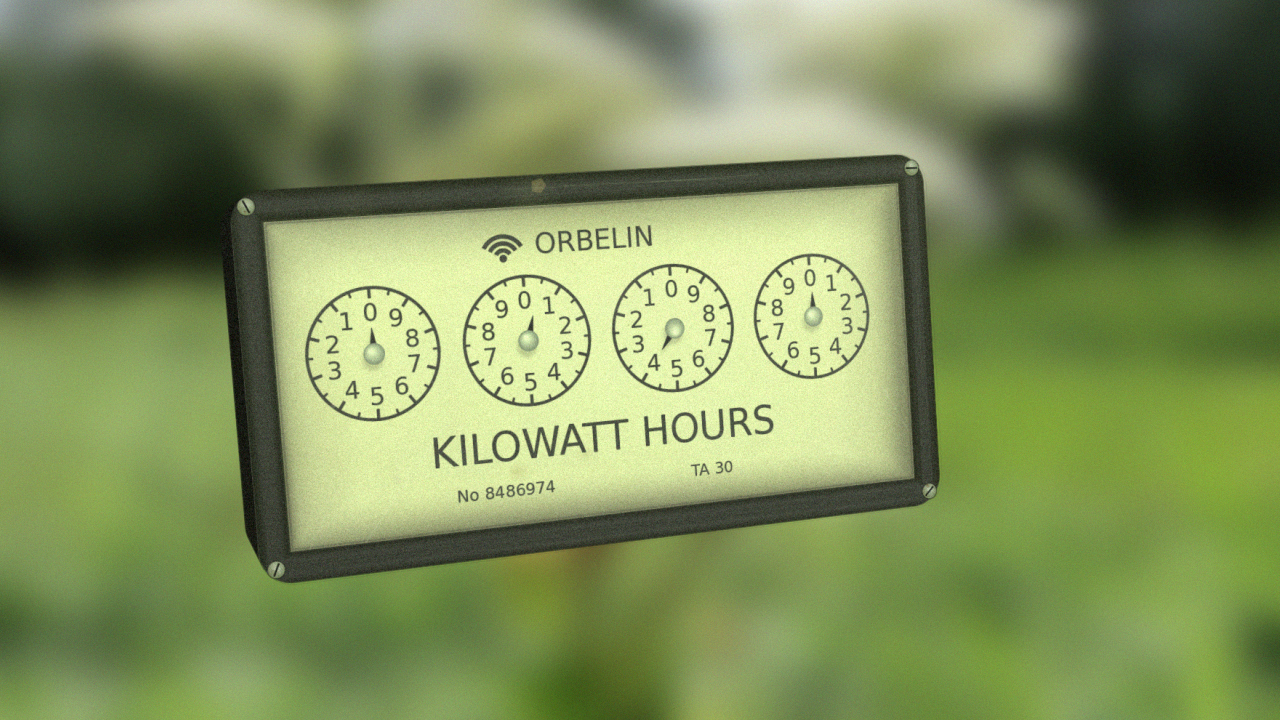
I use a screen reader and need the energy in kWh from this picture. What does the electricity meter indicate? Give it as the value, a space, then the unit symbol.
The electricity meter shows 40 kWh
